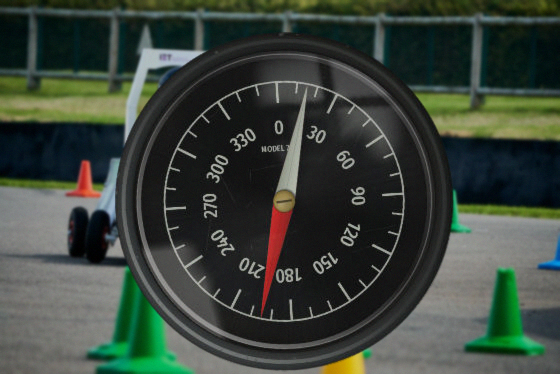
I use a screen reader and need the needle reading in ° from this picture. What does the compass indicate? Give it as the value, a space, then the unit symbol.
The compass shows 195 °
